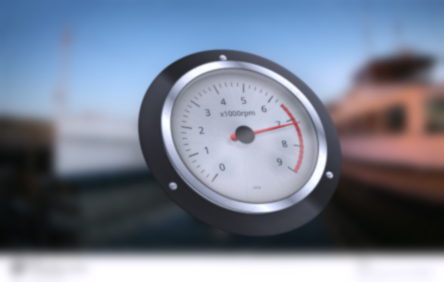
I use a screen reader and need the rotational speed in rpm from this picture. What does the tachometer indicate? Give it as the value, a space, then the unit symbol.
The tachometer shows 7200 rpm
